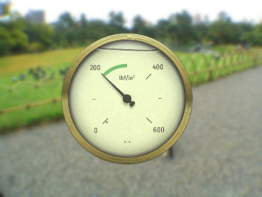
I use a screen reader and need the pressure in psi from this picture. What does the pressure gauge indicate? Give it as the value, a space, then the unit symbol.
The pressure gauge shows 200 psi
